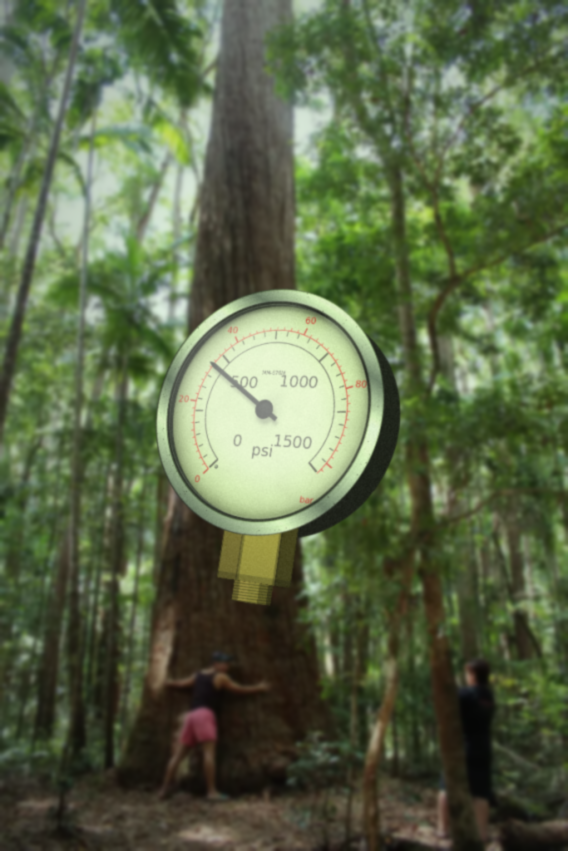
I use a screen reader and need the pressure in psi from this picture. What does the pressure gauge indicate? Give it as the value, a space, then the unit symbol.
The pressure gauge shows 450 psi
